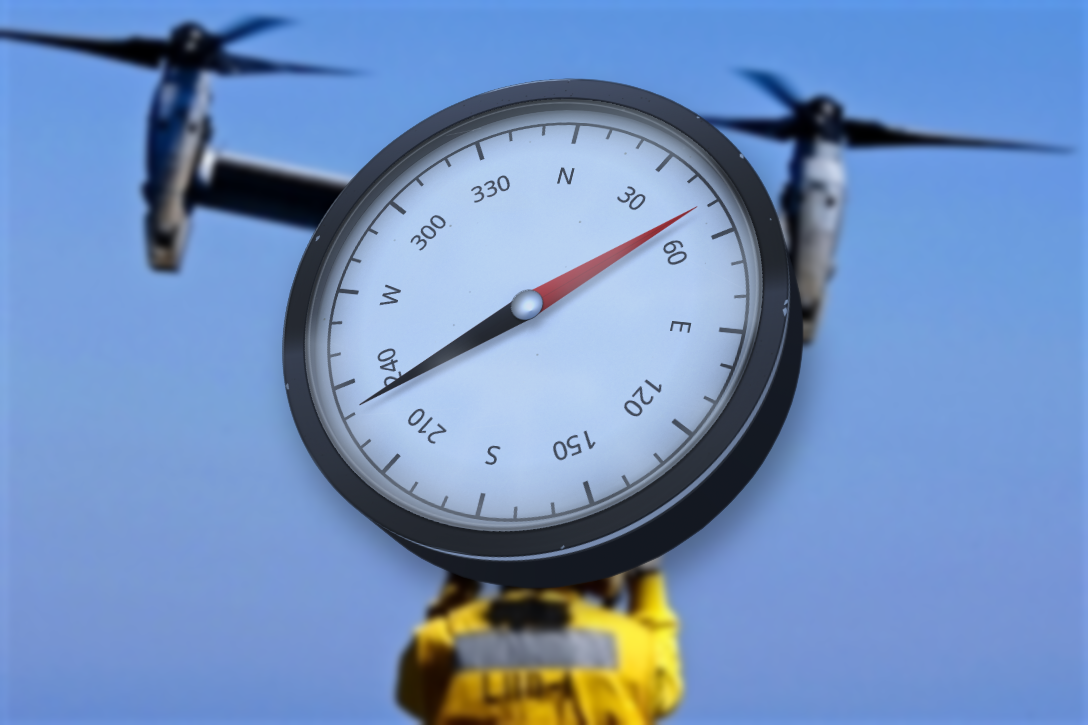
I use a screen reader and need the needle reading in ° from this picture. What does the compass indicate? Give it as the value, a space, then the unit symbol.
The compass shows 50 °
